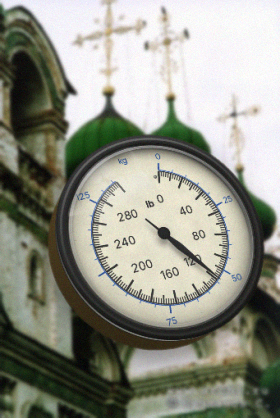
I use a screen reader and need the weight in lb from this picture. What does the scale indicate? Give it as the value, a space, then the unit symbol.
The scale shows 120 lb
